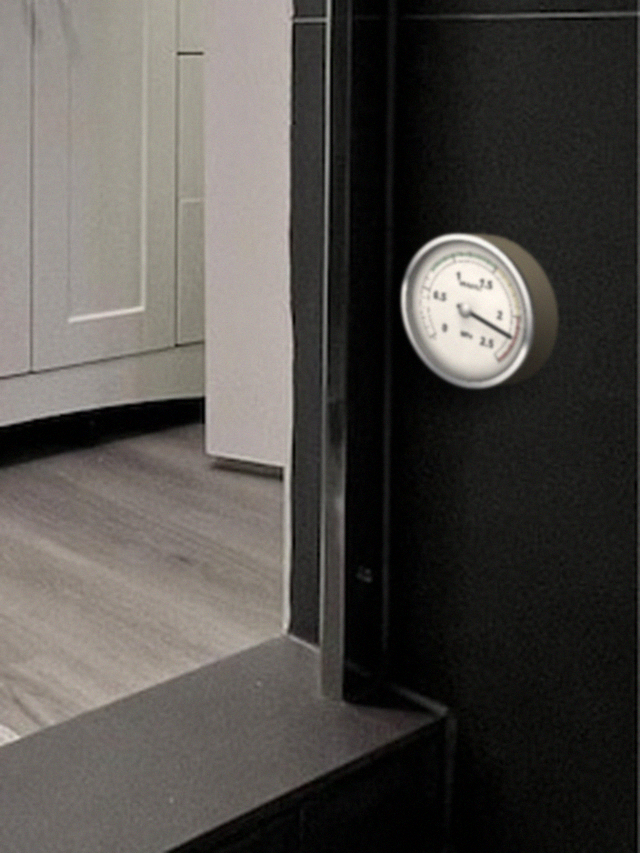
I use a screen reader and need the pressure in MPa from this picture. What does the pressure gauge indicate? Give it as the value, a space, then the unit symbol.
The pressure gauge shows 2.2 MPa
